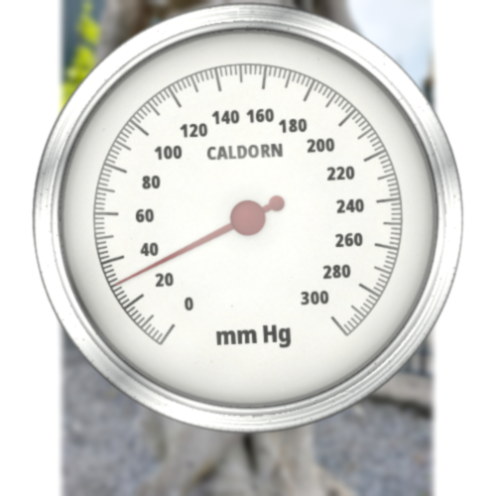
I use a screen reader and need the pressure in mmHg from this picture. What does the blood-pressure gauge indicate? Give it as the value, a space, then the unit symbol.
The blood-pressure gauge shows 30 mmHg
